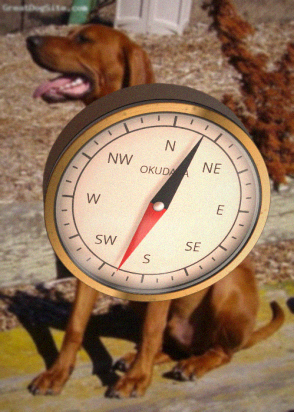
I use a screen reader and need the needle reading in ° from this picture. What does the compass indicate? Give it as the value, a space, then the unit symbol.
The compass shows 200 °
